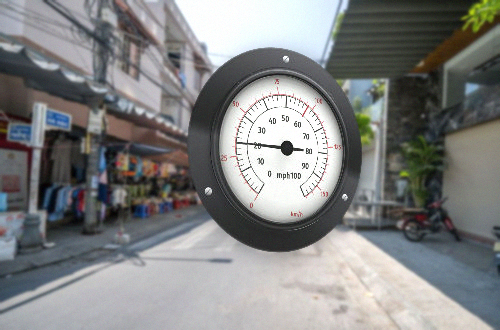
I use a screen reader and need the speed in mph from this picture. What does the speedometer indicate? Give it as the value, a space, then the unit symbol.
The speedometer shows 20 mph
